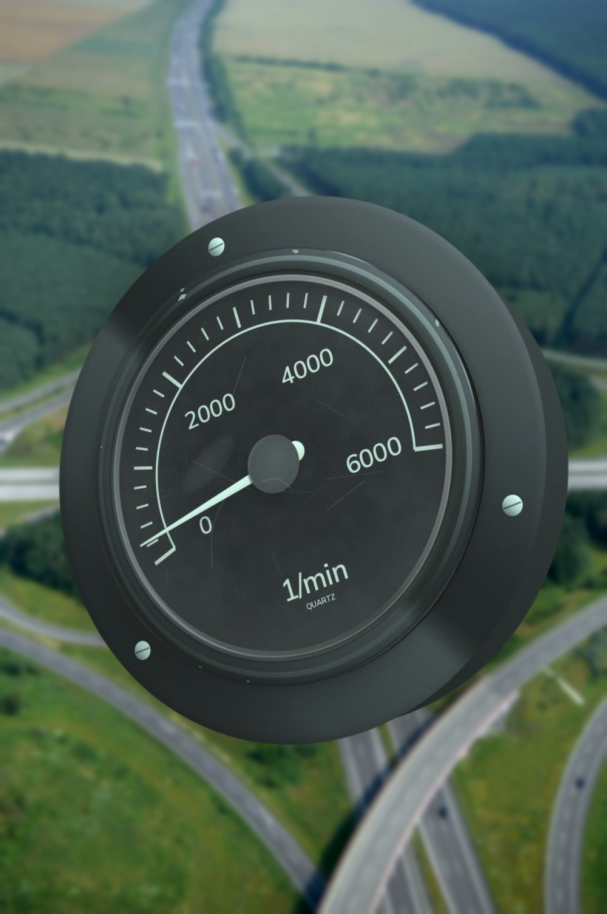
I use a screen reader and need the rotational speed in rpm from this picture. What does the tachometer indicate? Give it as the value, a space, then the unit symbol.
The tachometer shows 200 rpm
